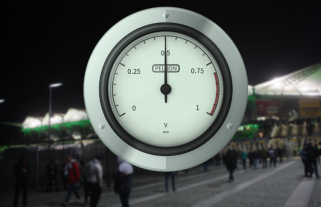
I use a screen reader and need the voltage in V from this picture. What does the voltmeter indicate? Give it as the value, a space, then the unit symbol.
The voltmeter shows 0.5 V
